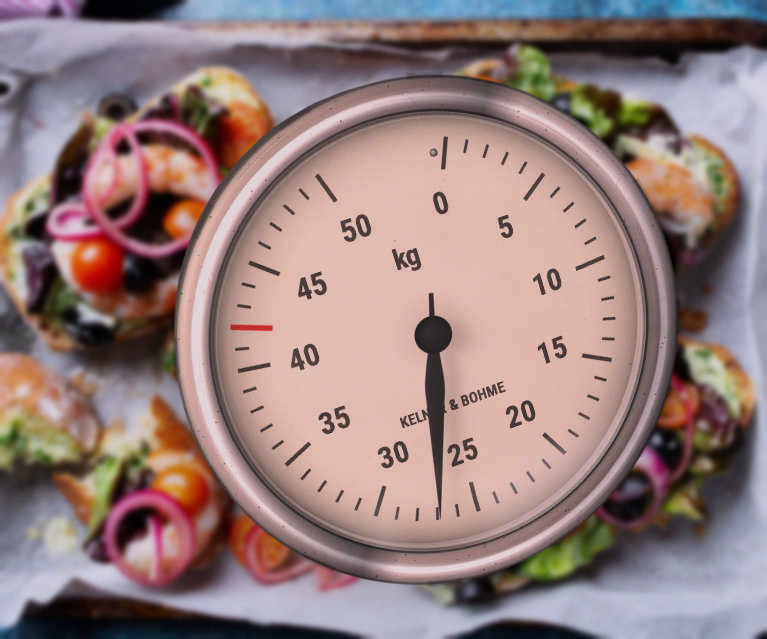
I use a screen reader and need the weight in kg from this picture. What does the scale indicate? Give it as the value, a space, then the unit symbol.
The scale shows 27 kg
